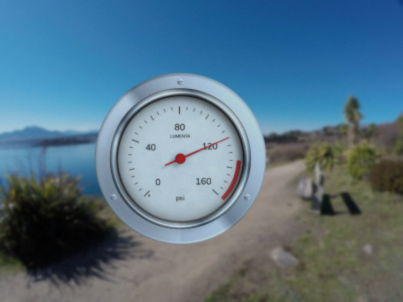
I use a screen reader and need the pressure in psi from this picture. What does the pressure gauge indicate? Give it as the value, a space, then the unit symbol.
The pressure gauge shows 120 psi
